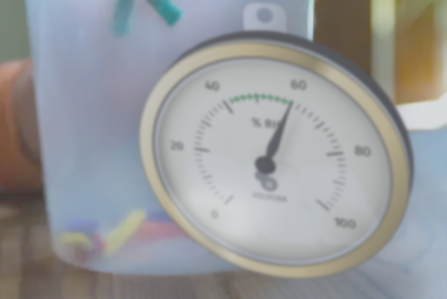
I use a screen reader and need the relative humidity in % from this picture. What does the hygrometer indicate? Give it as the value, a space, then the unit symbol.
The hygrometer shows 60 %
